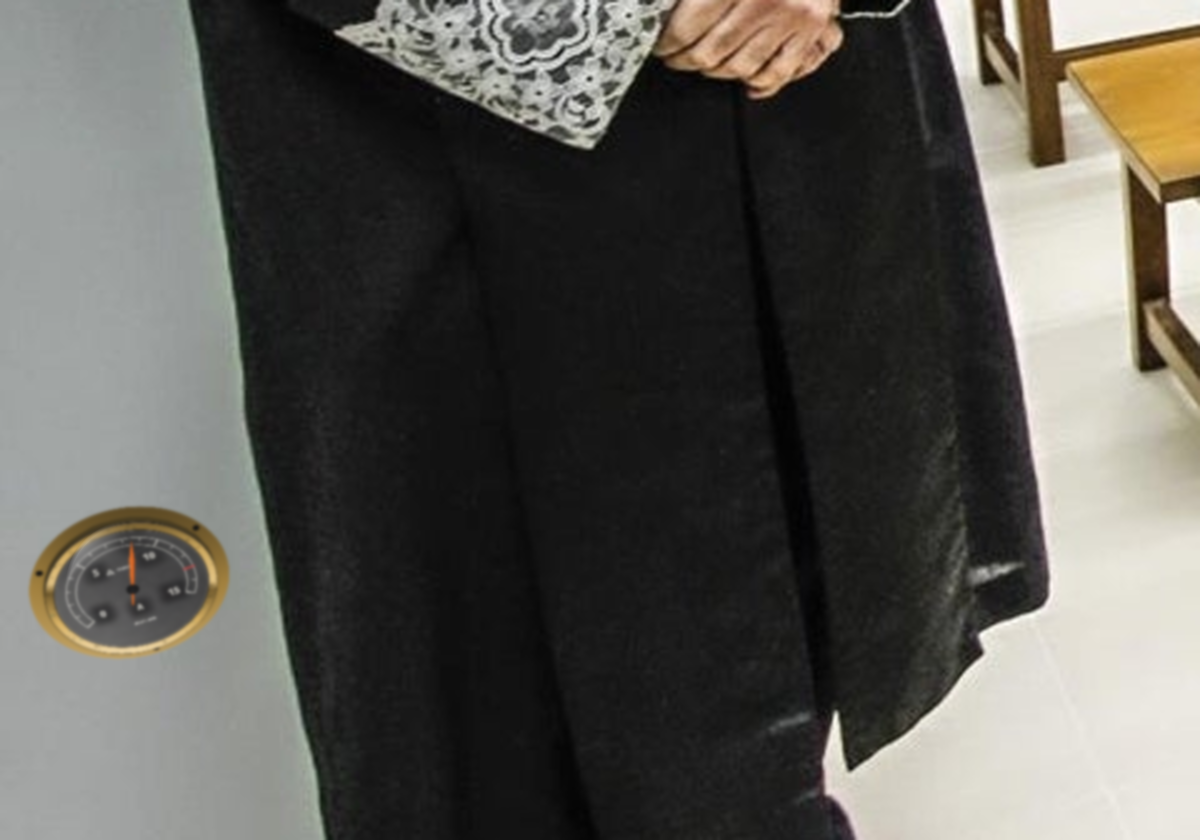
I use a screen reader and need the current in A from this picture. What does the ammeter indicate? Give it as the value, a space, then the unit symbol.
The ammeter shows 8.5 A
